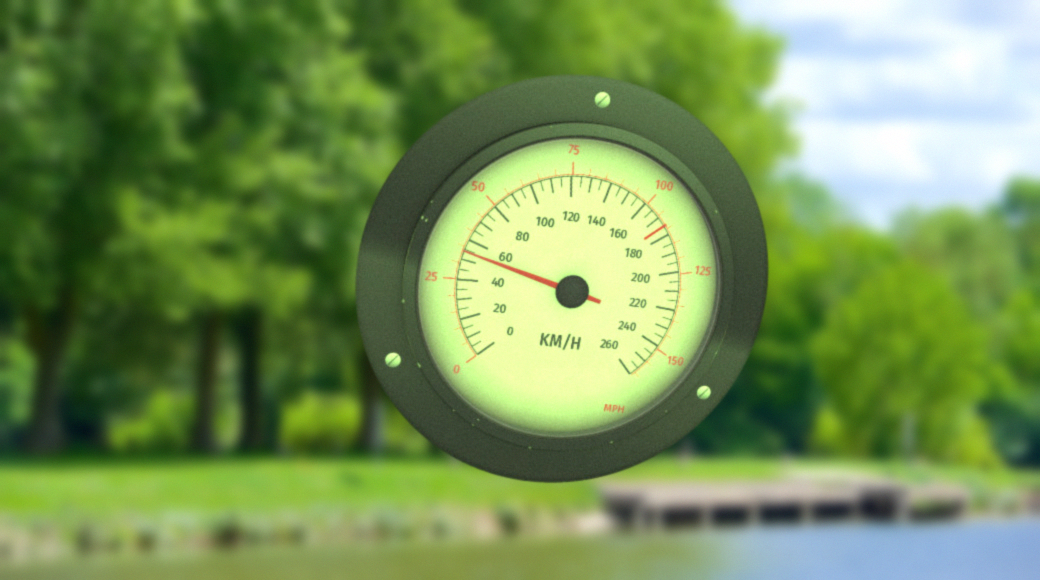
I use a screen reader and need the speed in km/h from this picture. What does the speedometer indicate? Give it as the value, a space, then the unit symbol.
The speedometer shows 55 km/h
